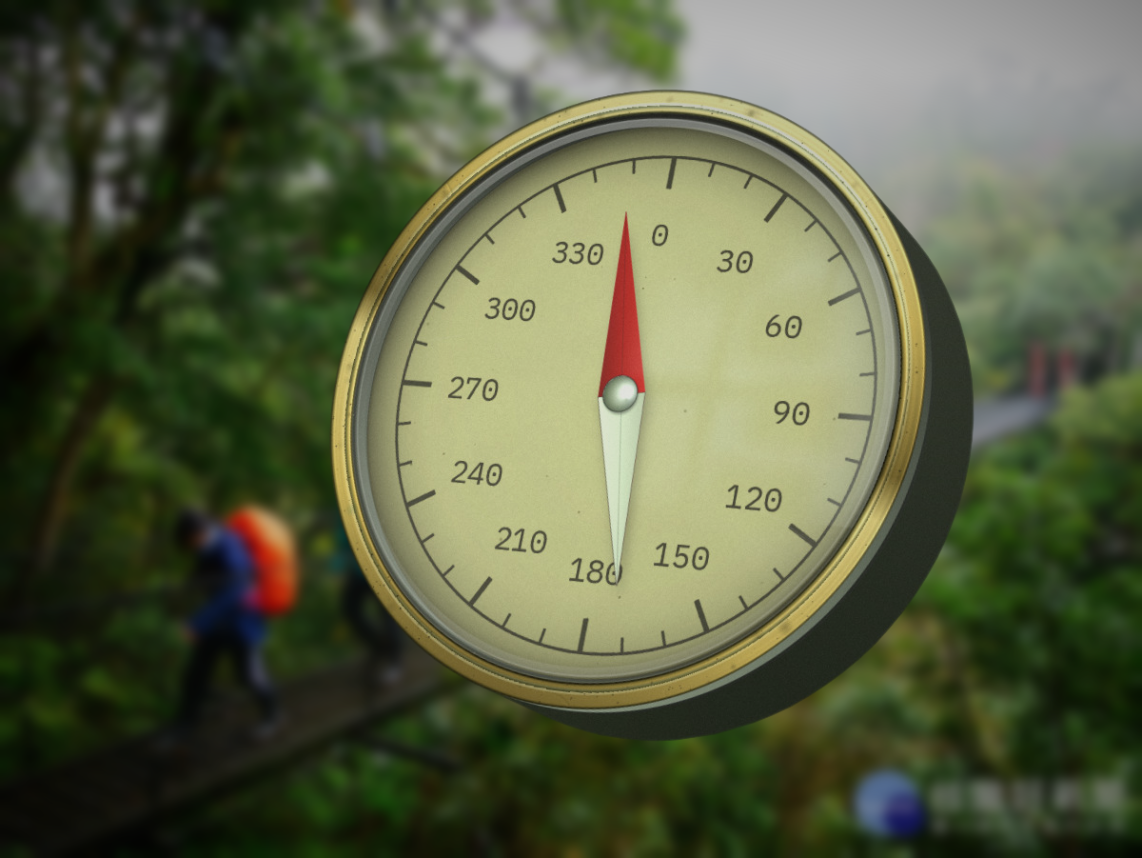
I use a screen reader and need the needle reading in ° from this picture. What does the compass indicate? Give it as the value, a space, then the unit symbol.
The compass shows 350 °
